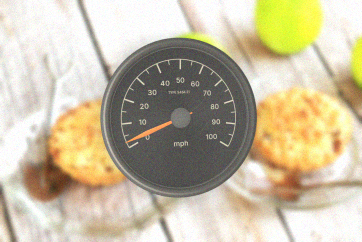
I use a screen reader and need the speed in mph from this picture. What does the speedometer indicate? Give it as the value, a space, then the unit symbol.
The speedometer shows 2.5 mph
